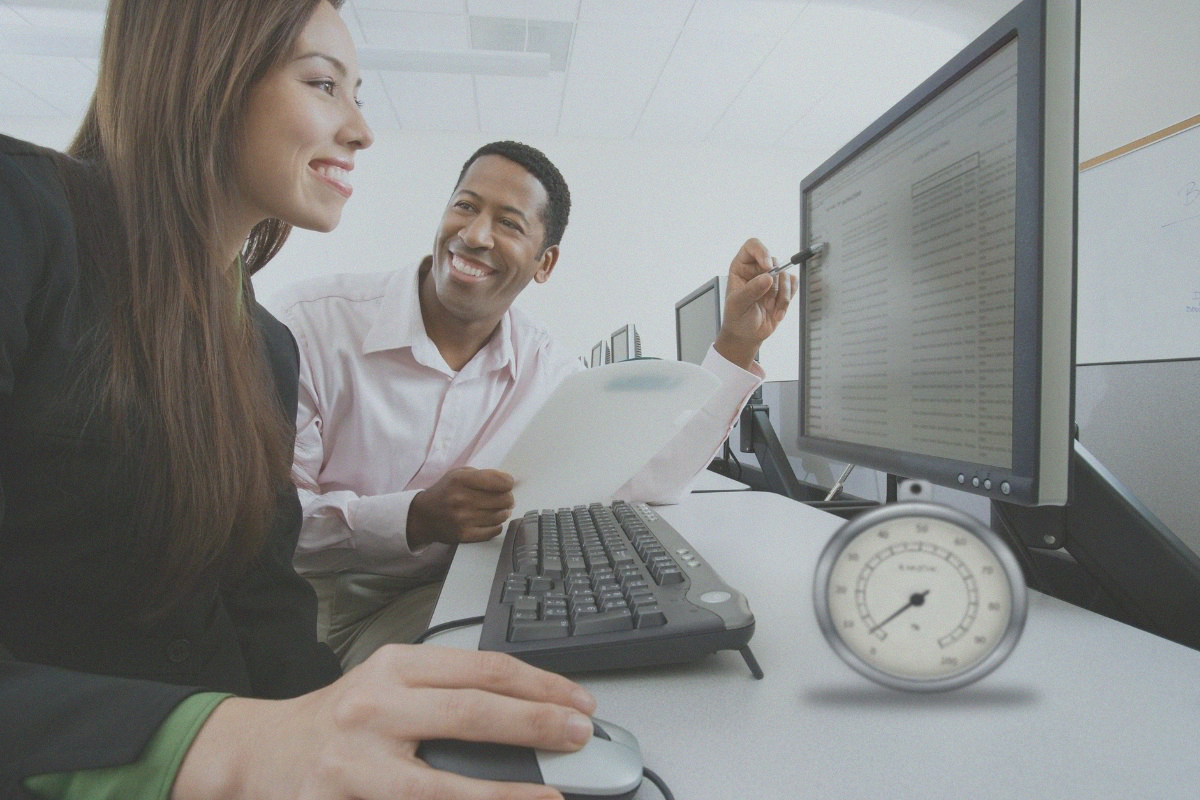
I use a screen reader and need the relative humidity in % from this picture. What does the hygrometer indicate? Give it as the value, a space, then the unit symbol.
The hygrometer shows 5 %
